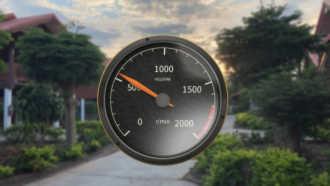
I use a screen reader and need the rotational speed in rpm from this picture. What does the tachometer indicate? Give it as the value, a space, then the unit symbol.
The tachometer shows 550 rpm
